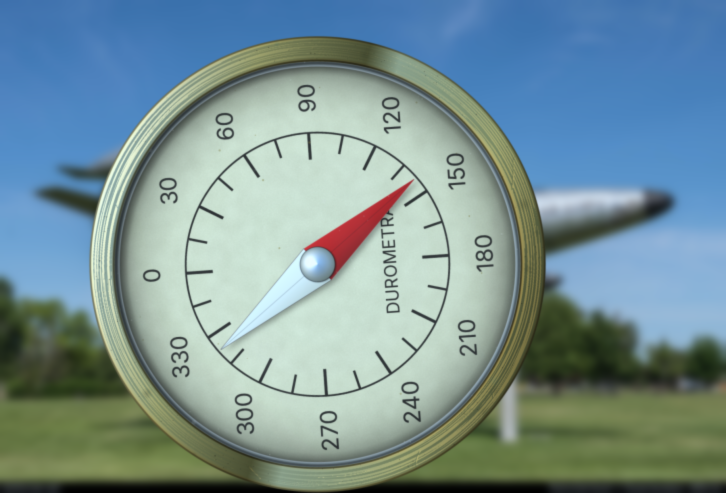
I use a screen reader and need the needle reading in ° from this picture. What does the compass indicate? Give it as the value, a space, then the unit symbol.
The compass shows 142.5 °
